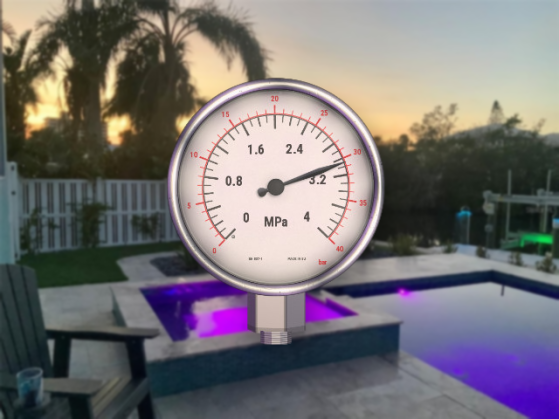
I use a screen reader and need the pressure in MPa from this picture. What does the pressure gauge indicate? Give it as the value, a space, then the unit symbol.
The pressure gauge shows 3.05 MPa
